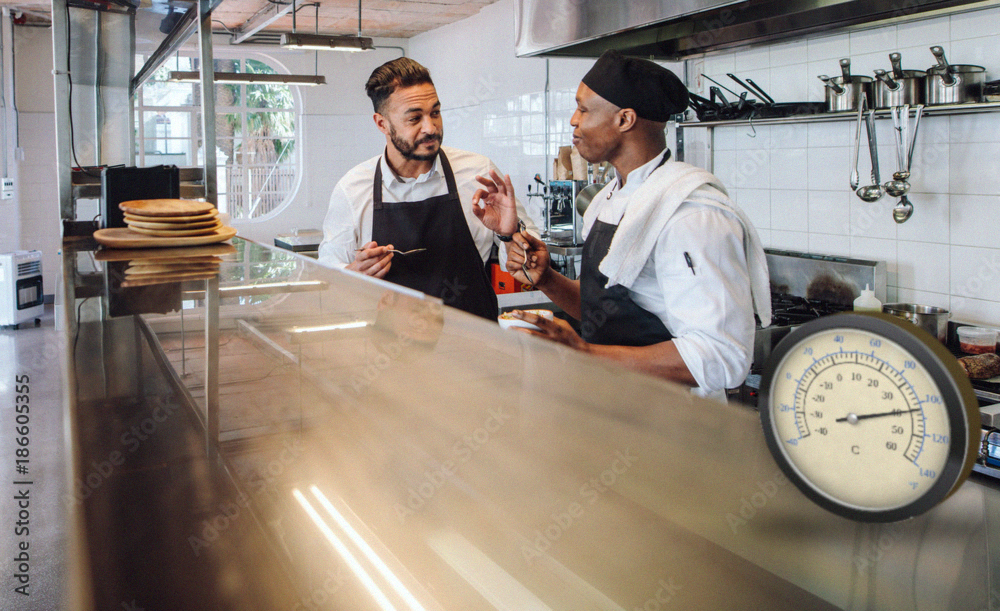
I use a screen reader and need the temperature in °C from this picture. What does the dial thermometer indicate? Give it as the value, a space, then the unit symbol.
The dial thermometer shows 40 °C
